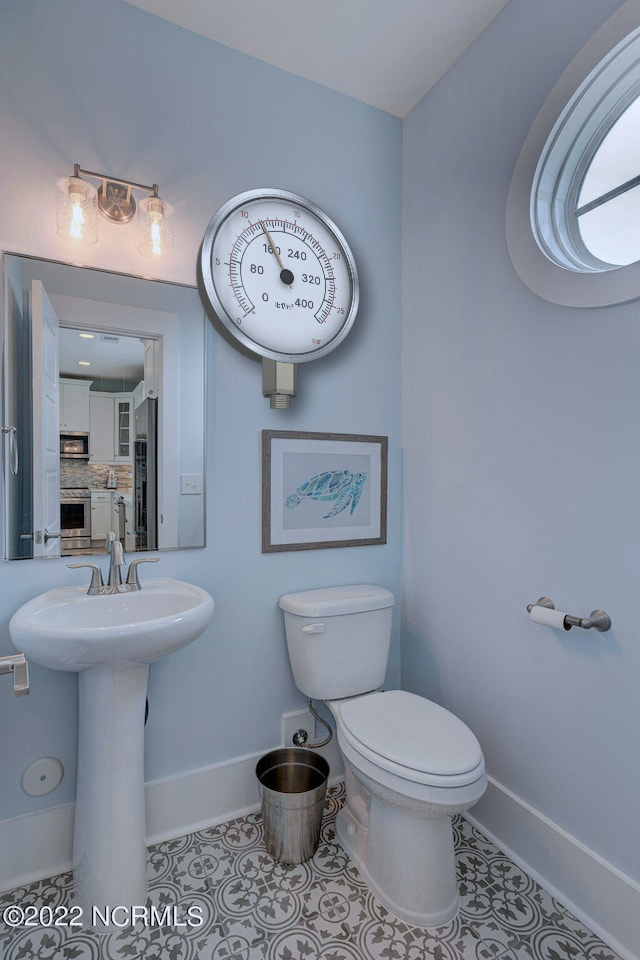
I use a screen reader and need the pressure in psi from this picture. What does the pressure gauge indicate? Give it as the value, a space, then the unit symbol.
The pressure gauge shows 160 psi
